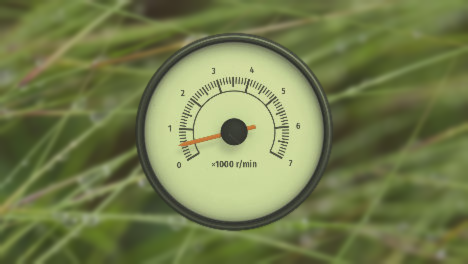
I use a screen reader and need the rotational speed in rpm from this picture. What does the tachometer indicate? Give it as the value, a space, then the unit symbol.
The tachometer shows 500 rpm
